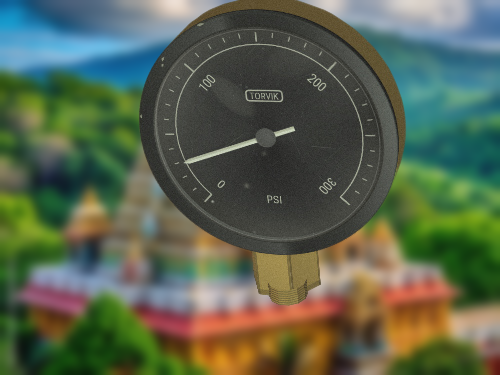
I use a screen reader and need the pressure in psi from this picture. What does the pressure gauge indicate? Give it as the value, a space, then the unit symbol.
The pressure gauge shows 30 psi
